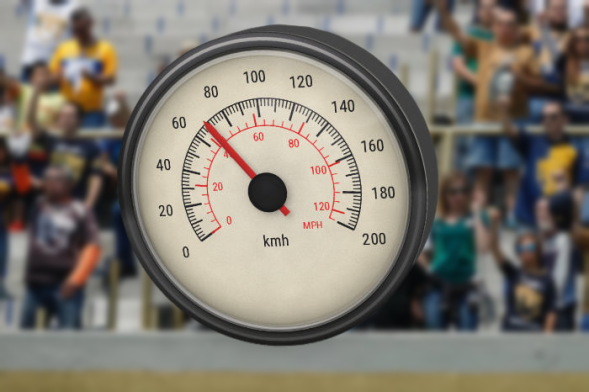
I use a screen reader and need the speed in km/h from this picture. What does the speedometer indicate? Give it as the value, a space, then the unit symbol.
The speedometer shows 70 km/h
